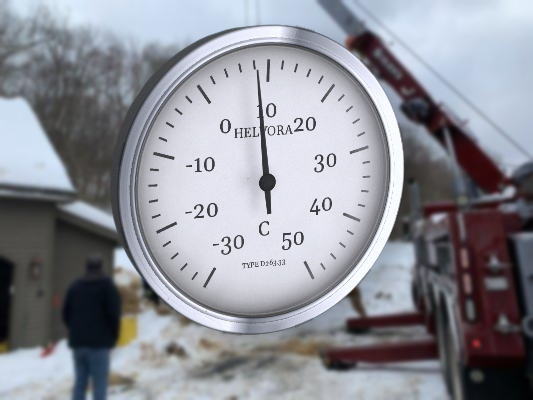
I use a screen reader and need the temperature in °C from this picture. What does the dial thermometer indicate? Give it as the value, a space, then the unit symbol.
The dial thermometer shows 8 °C
